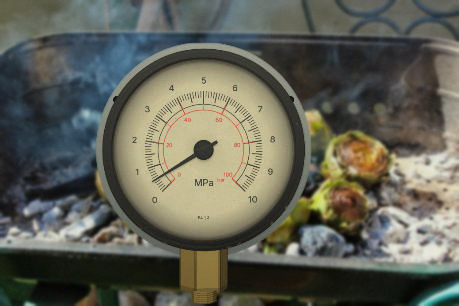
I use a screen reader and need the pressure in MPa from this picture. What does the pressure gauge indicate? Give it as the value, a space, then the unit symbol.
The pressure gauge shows 0.5 MPa
